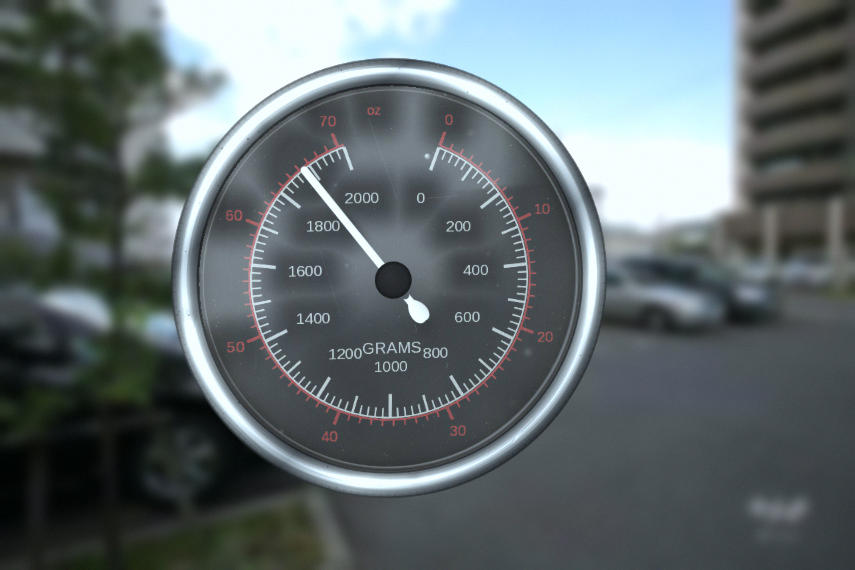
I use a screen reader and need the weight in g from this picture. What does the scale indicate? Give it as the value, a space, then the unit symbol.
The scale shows 1880 g
